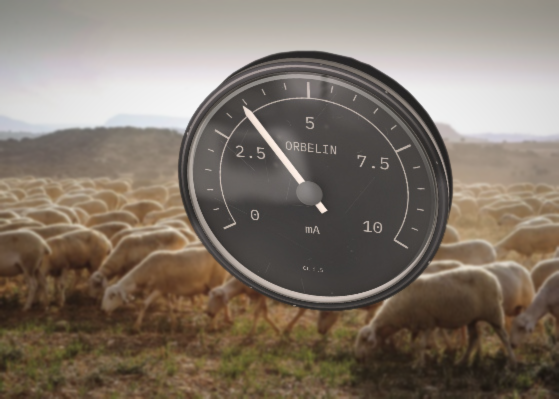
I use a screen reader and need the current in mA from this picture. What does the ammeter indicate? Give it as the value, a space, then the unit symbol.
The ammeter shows 3.5 mA
